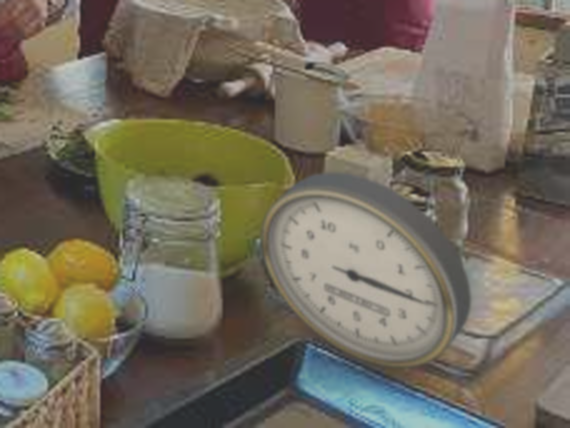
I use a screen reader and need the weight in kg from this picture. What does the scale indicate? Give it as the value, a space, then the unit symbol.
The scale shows 2 kg
